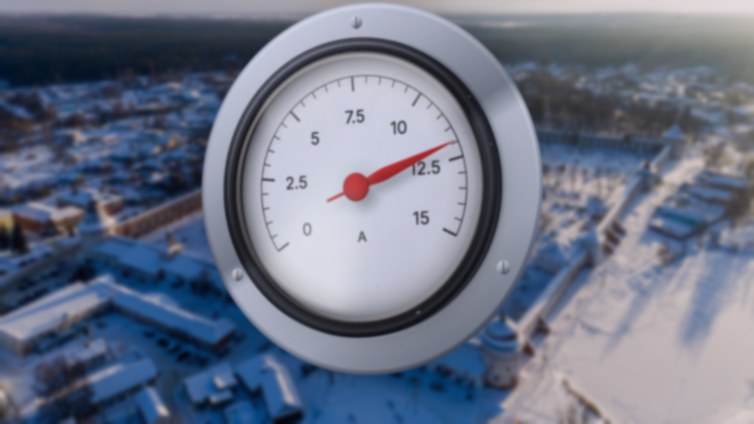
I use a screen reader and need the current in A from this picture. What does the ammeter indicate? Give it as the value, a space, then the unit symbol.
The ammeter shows 12 A
